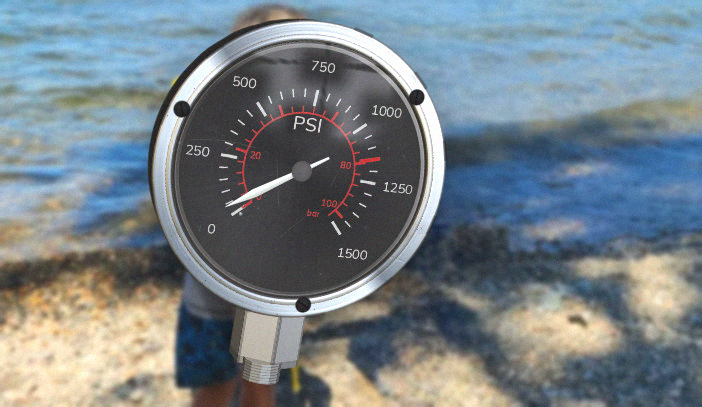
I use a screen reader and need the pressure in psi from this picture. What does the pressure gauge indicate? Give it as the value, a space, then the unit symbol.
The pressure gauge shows 50 psi
